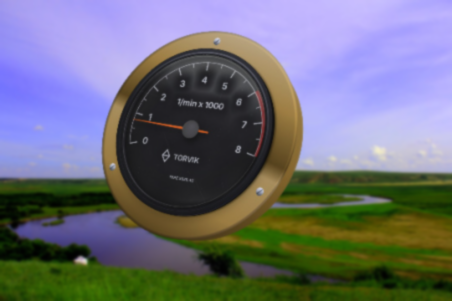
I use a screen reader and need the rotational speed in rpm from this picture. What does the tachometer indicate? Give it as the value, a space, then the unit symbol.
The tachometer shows 750 rpm
